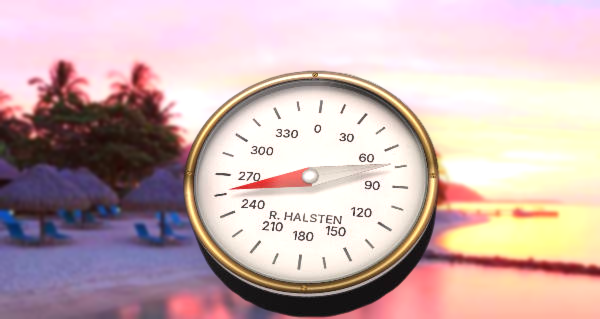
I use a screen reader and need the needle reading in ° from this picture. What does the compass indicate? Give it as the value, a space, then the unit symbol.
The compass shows 255 °
